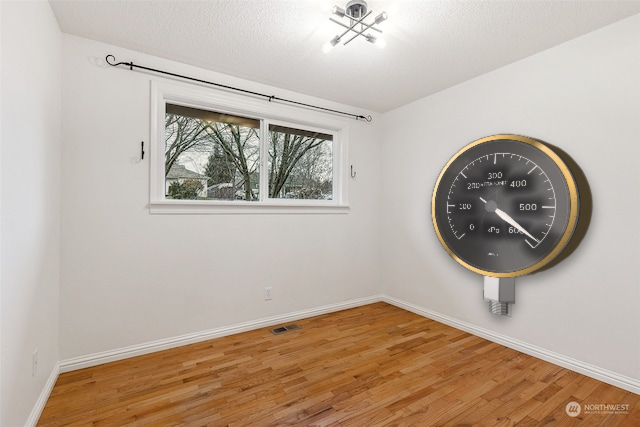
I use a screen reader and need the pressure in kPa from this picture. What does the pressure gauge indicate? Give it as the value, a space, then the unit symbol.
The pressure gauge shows 580 kPa
